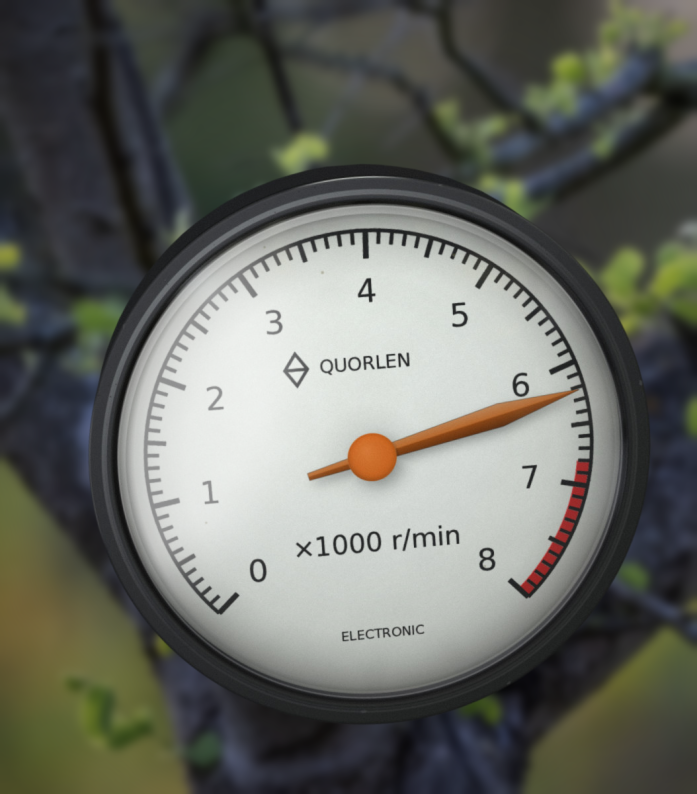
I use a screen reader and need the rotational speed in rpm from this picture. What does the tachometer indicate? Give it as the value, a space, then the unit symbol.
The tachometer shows 6200 rpm
